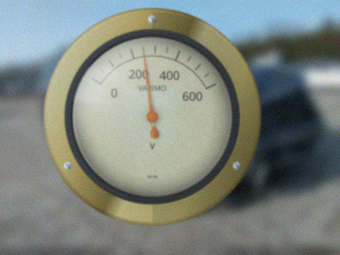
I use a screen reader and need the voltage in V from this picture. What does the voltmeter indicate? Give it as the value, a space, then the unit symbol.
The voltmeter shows 250 V
